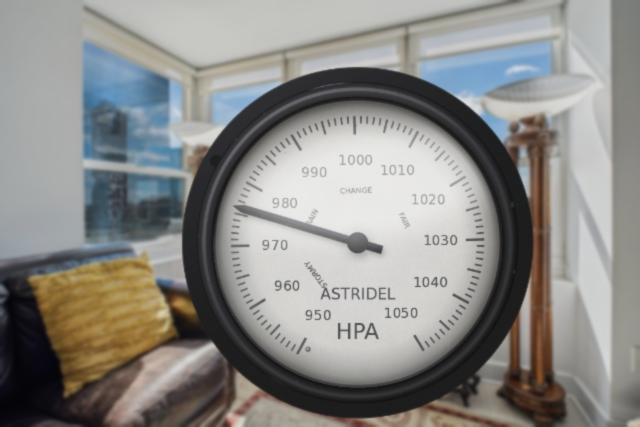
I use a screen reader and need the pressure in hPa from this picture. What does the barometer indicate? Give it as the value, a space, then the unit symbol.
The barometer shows 976 hPa
